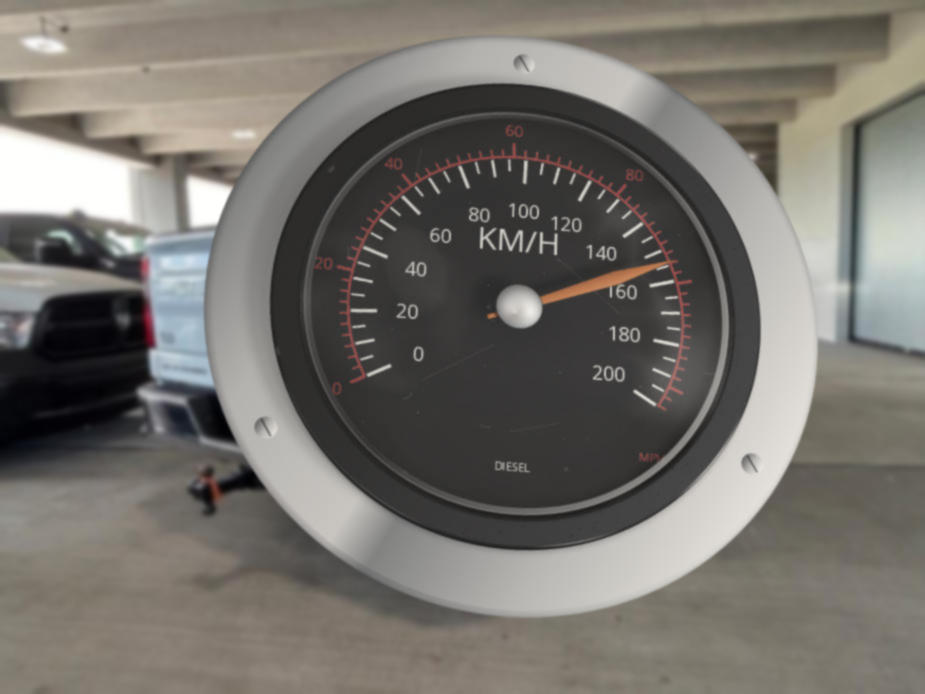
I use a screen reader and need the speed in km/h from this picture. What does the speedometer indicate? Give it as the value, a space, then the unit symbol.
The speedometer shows 155 km/h
